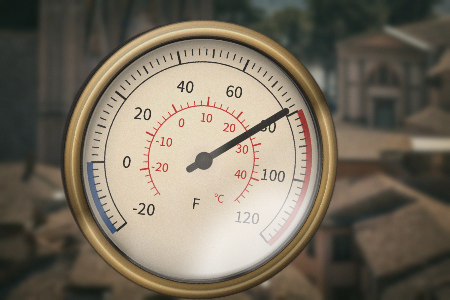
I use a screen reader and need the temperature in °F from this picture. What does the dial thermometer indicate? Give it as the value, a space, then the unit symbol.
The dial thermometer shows 78 °F
